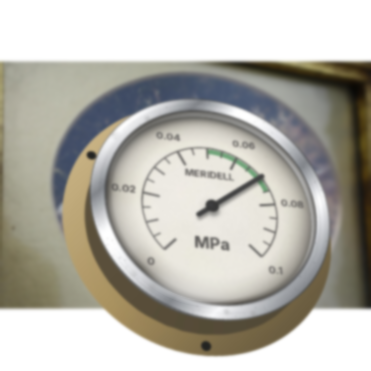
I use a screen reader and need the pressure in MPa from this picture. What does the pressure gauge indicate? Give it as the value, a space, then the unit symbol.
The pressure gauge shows 0.07 MPa
